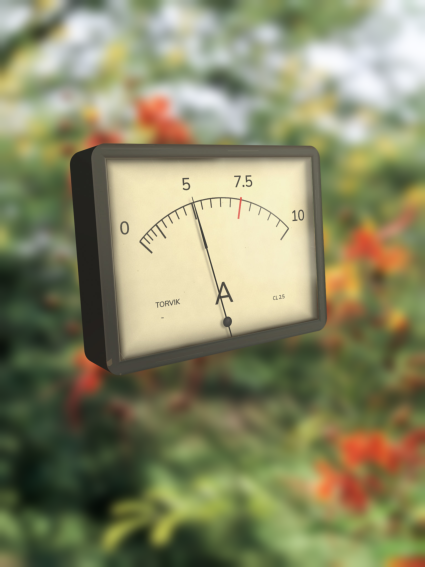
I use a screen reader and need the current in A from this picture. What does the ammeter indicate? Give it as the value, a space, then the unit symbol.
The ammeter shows 5 A
